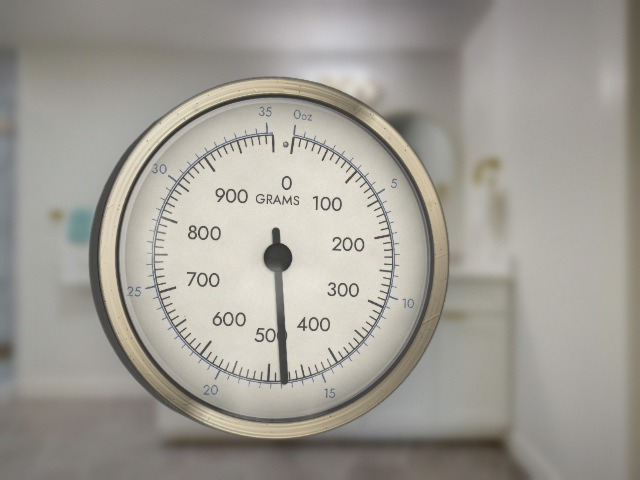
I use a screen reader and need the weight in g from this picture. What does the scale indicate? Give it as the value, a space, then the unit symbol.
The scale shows 480 g
